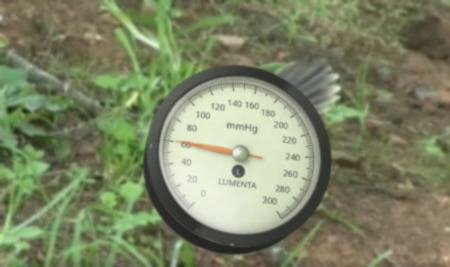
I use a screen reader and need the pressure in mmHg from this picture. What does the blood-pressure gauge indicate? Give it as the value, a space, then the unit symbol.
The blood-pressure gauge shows 60 mmHg
